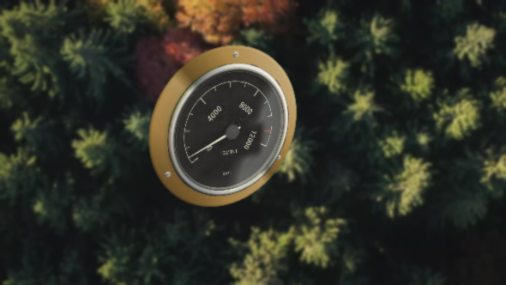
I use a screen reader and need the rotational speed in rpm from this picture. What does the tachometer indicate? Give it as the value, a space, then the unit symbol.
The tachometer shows 500 rpm
